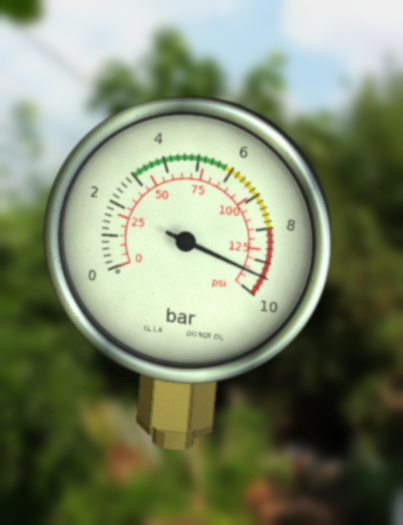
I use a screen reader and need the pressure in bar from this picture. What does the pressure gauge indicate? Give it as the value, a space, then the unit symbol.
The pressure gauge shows 9.4 bar
